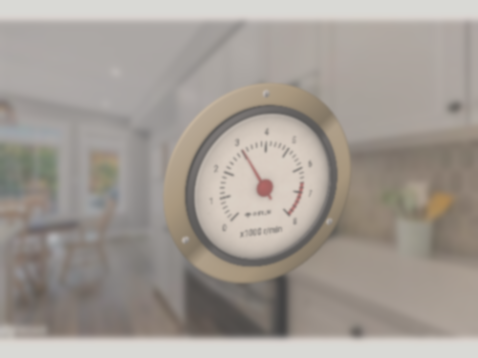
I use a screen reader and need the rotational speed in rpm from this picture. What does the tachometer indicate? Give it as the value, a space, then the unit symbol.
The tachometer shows 3000 rpm
